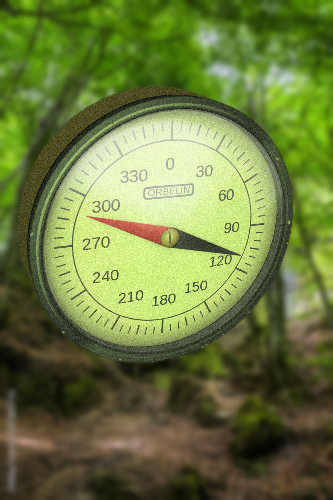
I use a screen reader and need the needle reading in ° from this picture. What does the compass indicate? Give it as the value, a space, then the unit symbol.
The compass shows 290 °
